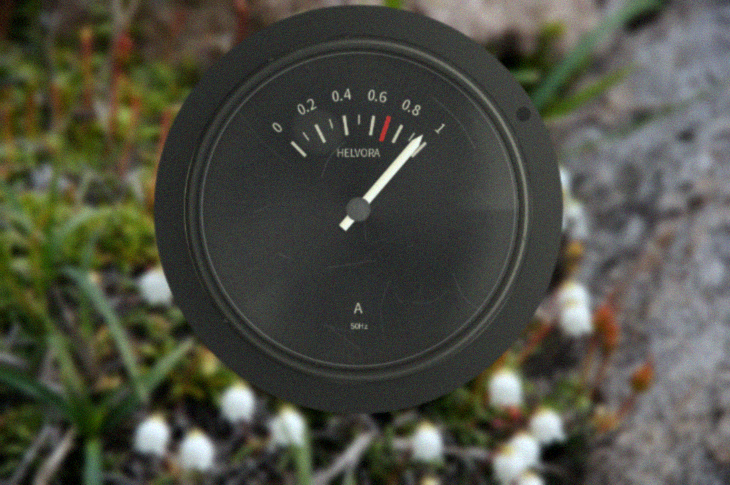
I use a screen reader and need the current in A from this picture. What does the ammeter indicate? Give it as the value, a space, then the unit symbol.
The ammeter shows 0.95 A
